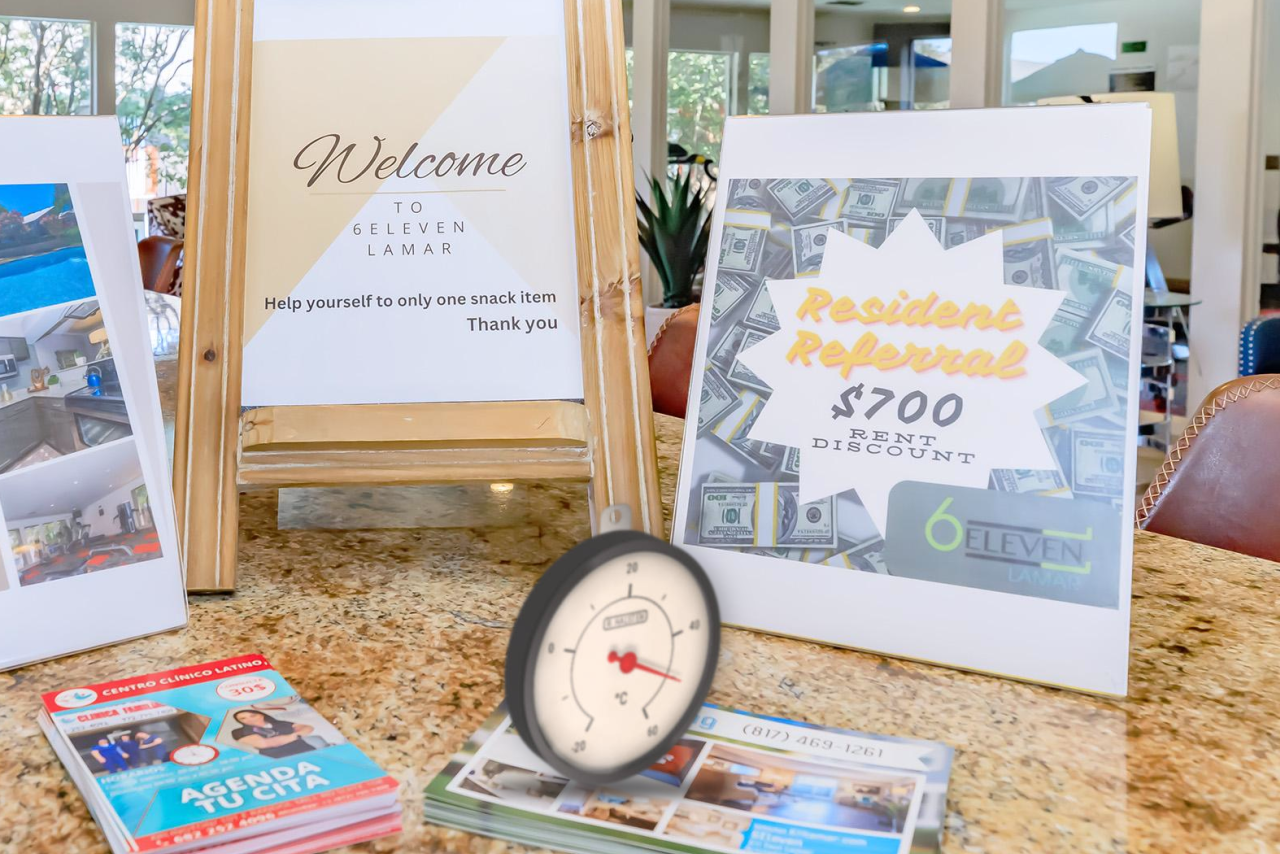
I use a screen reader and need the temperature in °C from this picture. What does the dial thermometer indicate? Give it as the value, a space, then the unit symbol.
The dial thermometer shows 50 °C
